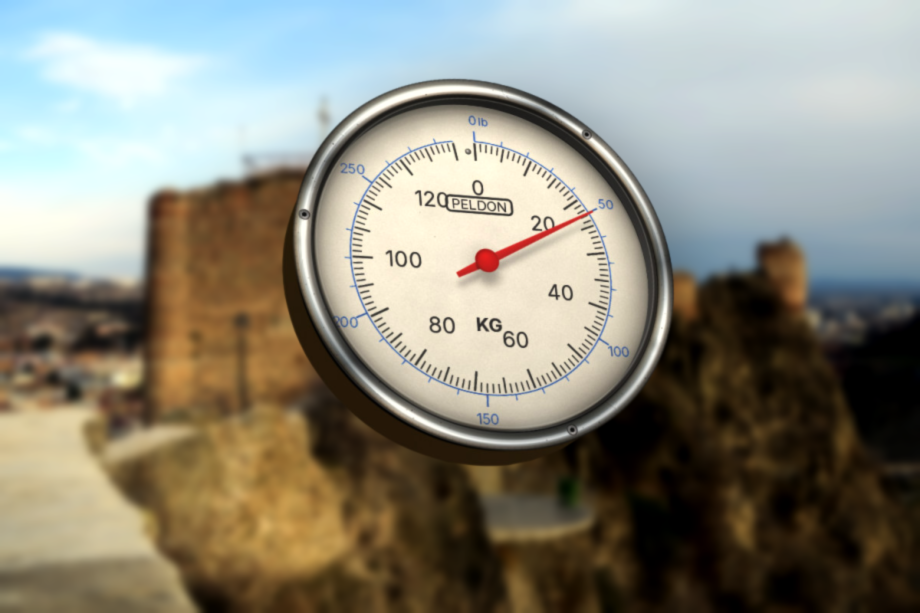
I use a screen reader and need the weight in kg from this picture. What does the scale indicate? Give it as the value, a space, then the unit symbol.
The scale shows 23 kg
